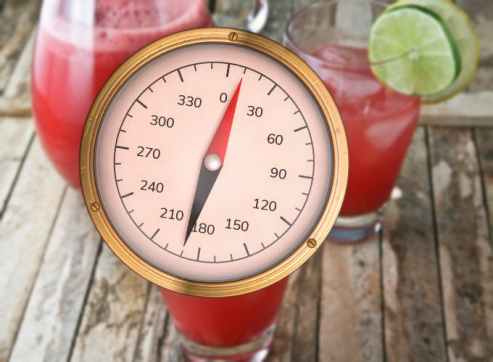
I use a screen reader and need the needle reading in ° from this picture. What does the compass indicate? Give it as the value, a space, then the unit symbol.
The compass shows 10 °
